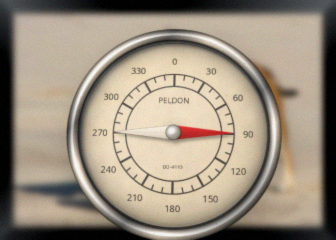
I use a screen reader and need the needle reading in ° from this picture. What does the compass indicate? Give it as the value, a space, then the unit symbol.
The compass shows 90 °
